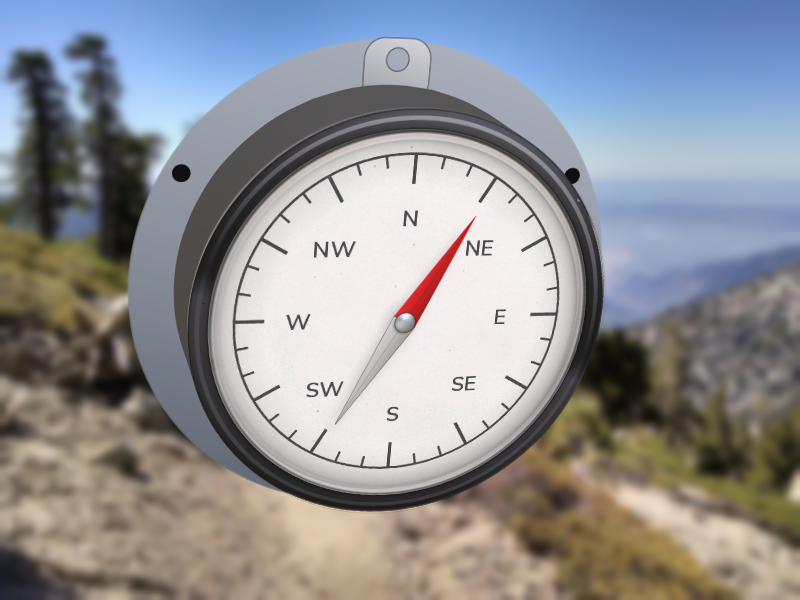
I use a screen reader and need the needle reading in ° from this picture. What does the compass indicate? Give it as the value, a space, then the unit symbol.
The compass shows 30 °
